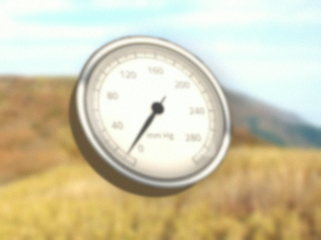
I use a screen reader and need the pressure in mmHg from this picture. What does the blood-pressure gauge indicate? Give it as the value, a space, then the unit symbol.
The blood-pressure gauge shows 10 mmHg
